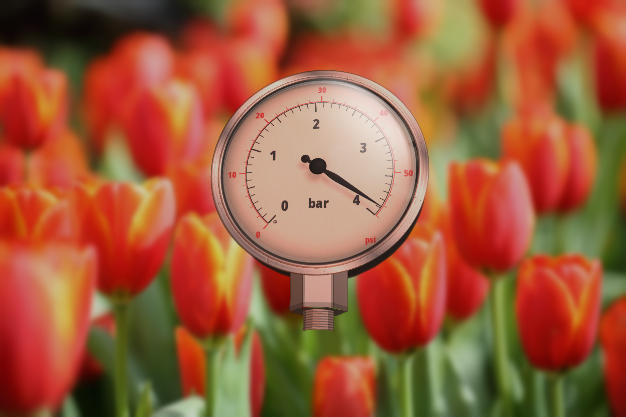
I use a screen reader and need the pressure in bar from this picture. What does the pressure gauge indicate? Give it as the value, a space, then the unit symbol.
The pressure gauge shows 3.9 bar
